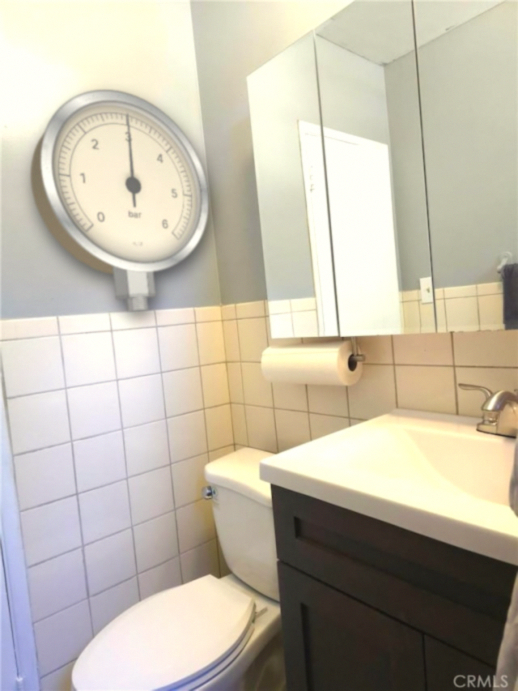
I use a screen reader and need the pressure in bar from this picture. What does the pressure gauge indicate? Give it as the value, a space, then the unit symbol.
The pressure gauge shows 3 bar
